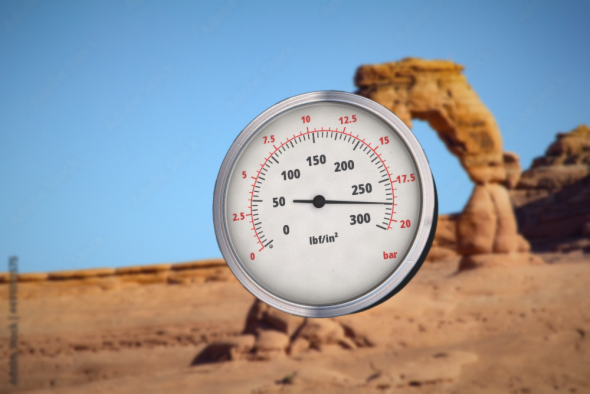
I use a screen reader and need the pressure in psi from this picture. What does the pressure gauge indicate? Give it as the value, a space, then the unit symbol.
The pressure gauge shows 275 psi
